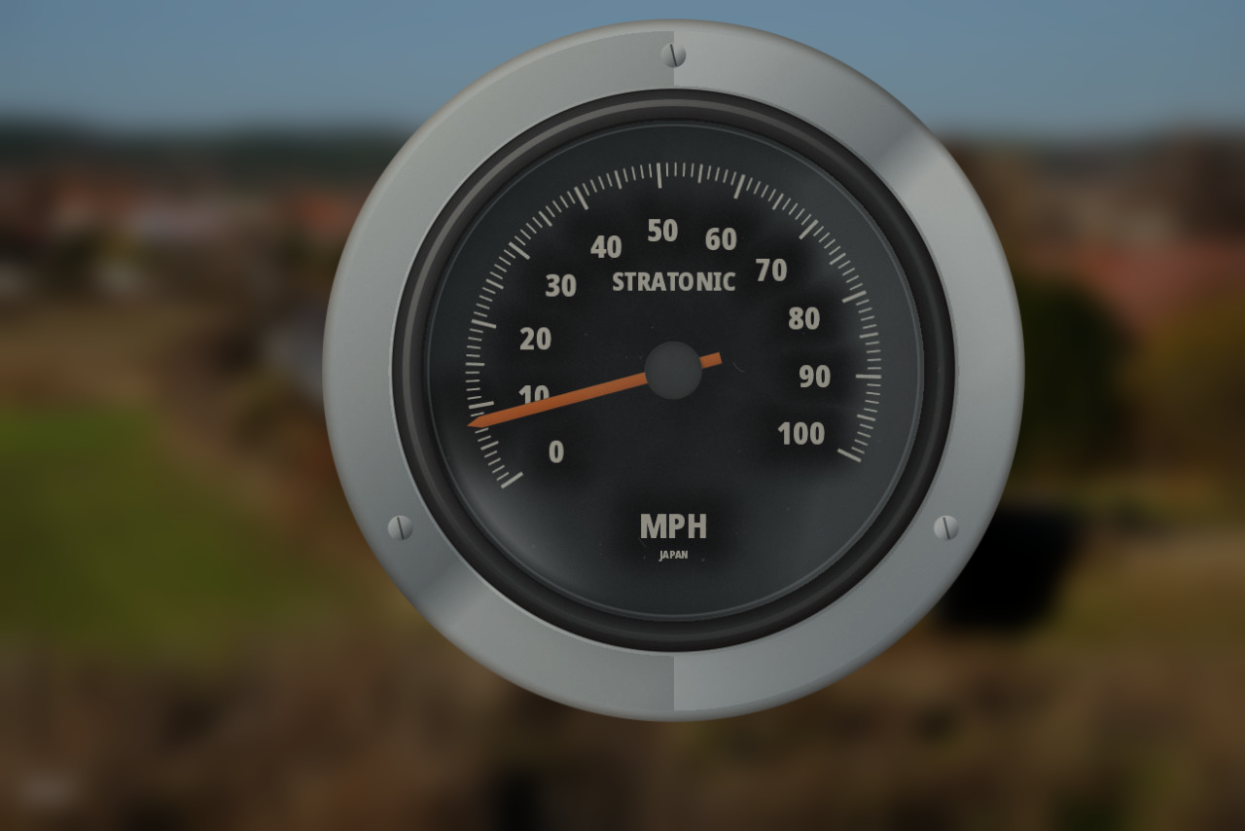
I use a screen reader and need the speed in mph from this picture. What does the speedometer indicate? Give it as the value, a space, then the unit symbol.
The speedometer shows 8 mph
